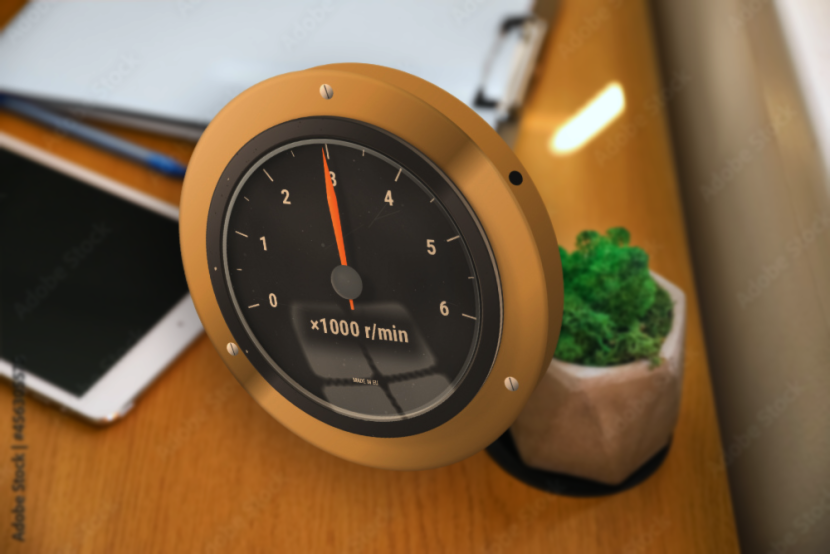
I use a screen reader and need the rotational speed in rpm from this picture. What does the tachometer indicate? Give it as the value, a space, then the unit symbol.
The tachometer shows 3000 rpm
